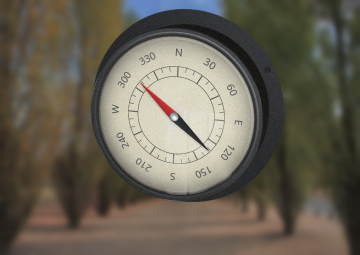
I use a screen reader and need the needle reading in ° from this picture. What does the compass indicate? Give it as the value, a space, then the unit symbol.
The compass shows 310 °
